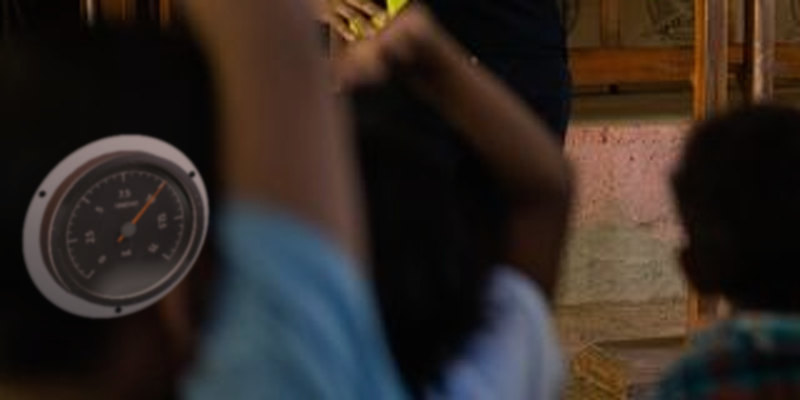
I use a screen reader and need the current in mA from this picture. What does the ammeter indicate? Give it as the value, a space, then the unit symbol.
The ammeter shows 10 mA
